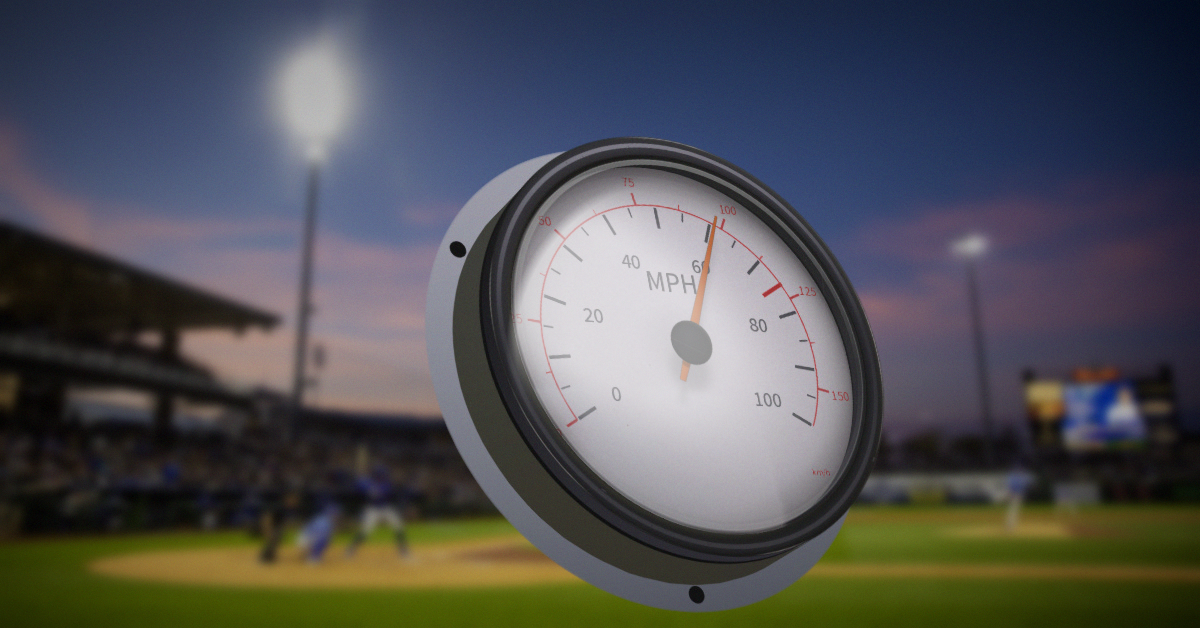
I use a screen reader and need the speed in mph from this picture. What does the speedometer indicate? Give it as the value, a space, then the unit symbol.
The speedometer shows 60 mph
